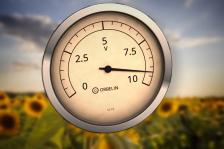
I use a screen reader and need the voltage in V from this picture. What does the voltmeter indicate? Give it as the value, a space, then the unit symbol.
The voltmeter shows 9.25 V
